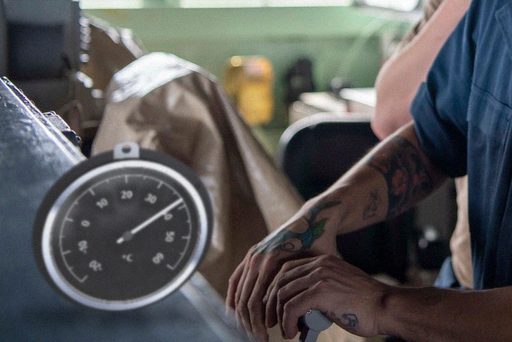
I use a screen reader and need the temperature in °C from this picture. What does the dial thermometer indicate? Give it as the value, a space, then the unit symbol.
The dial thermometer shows 37.5 °C
